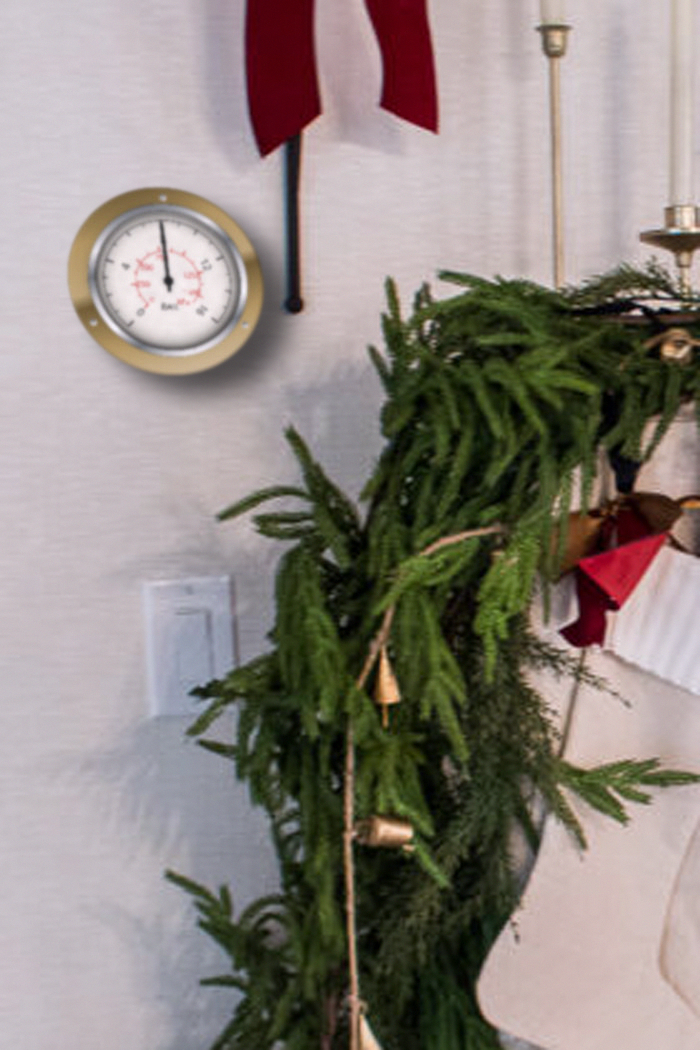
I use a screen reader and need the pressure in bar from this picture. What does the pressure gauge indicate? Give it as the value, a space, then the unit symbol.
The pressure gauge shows 8 bar
